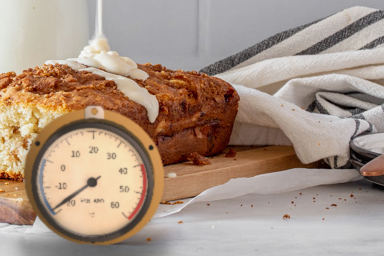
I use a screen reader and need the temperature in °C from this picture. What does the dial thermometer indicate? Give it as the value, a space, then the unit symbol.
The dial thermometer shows -18 °C
